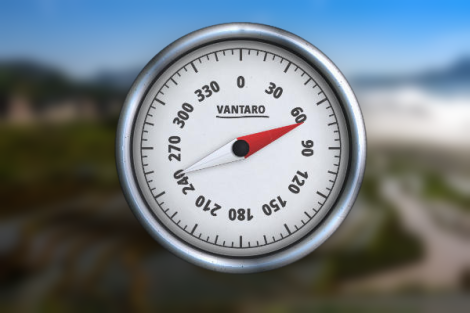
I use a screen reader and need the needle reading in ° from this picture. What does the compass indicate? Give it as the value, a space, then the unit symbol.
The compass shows 67.5 °
